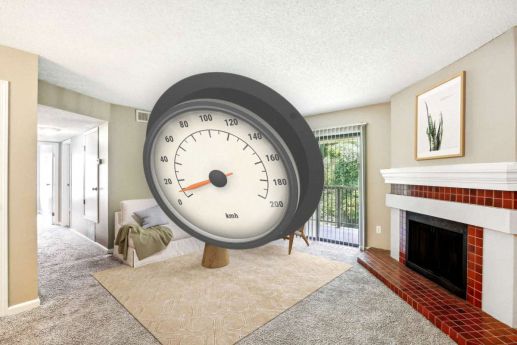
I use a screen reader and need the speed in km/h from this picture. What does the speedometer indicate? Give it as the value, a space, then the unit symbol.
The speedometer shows 10 km/h
